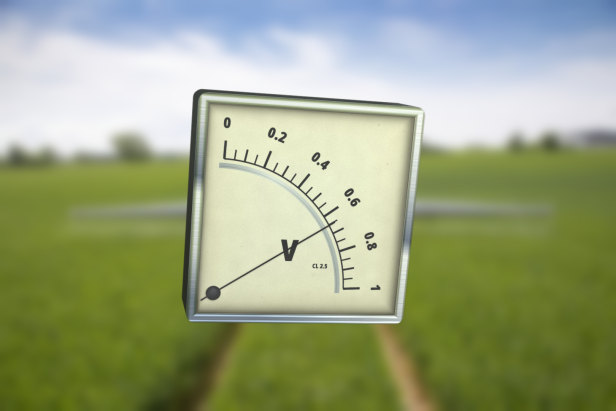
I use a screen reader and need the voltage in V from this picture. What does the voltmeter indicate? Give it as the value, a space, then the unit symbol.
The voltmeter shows 0.65 V
